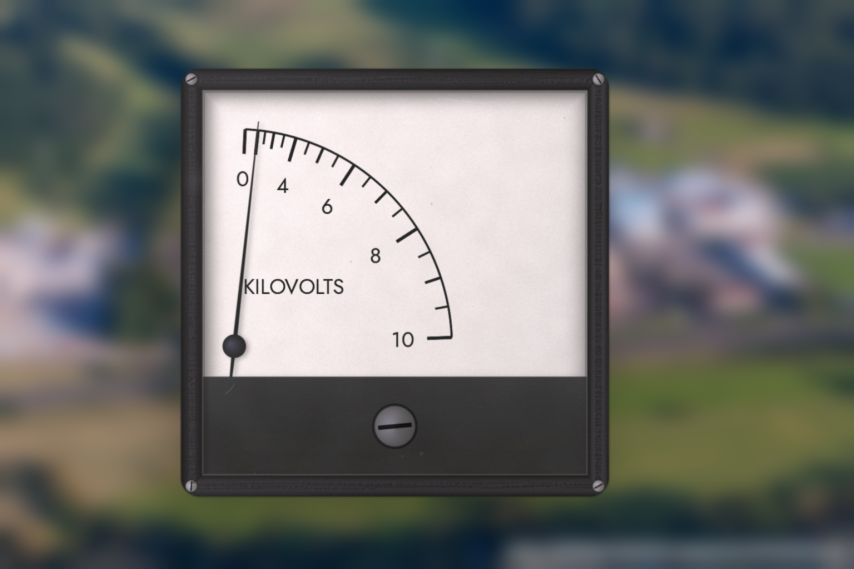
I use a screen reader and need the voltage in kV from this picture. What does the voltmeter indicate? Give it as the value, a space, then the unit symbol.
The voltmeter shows 2 kV
